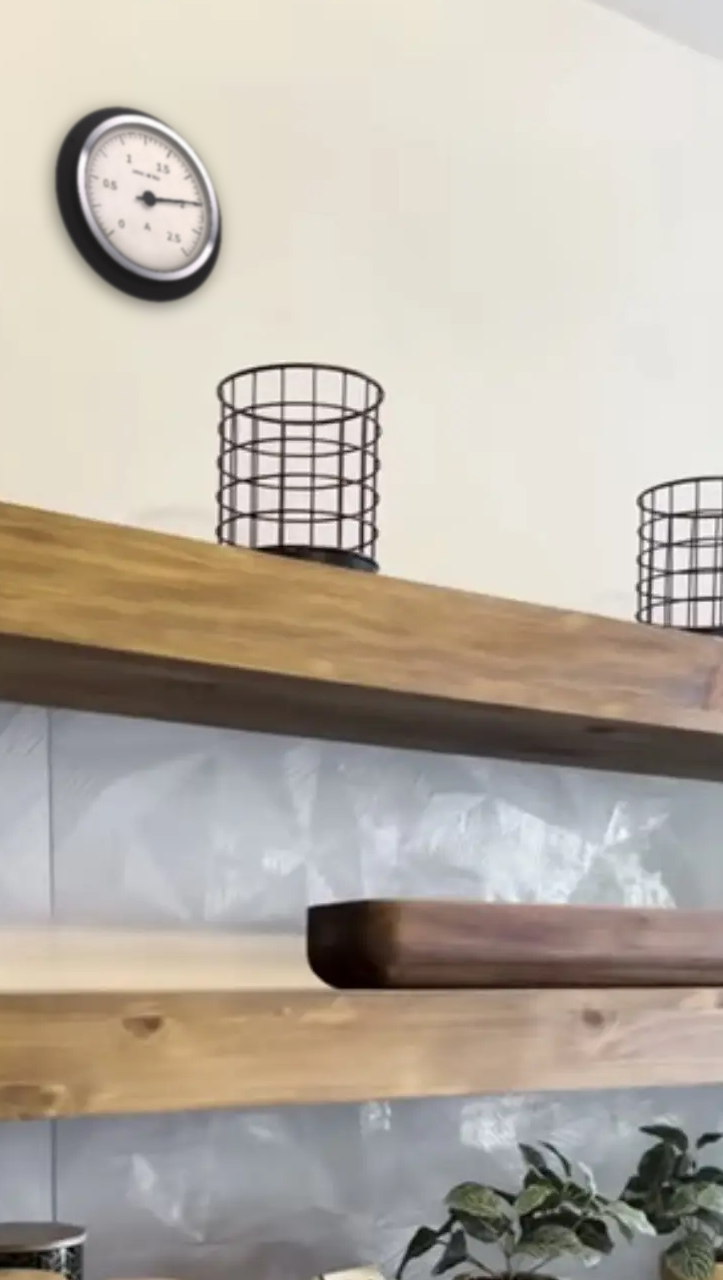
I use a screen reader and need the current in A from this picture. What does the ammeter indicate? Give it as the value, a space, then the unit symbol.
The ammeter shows 2 A
